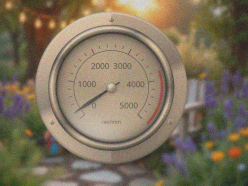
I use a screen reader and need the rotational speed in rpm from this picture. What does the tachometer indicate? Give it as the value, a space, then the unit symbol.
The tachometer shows 200 rpm
